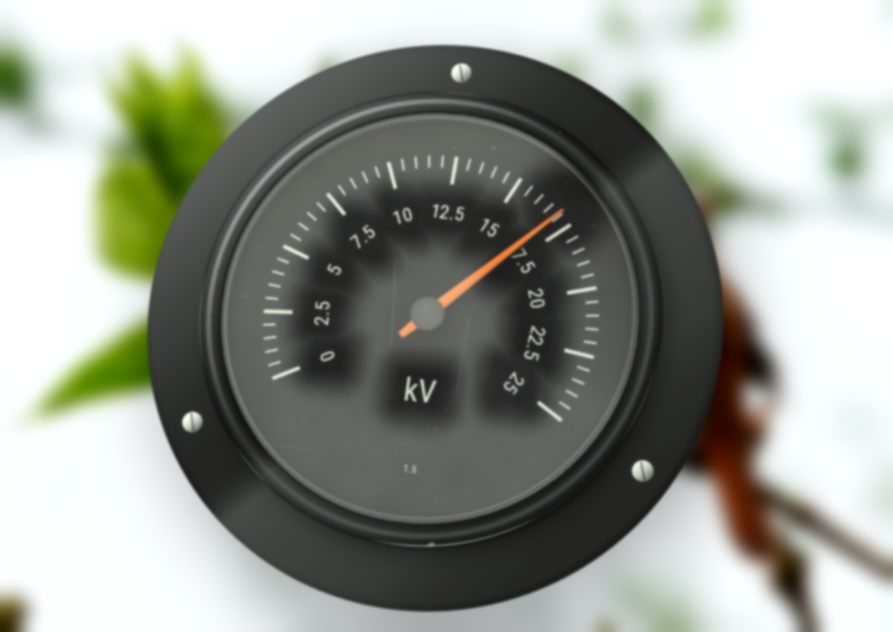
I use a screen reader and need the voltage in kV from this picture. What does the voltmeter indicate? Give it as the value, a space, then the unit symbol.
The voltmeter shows 17 kV
